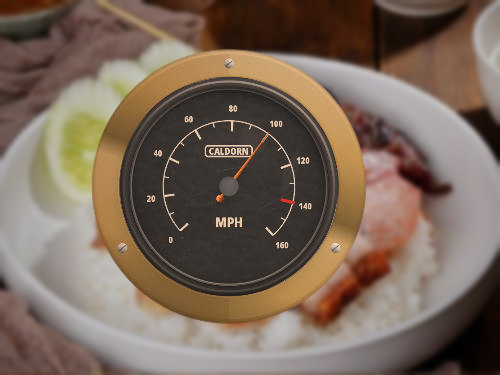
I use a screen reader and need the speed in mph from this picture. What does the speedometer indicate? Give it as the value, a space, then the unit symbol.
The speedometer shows 100 mph
